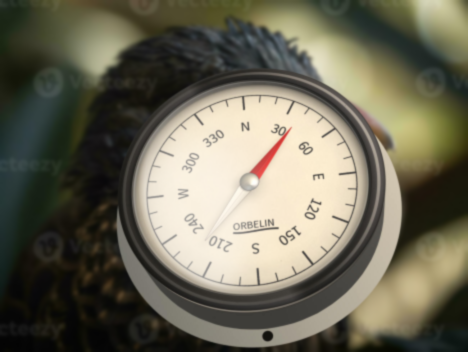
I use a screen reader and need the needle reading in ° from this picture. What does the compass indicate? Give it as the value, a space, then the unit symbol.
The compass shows 40 °
